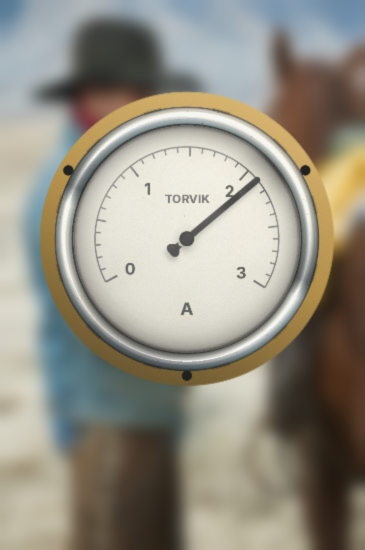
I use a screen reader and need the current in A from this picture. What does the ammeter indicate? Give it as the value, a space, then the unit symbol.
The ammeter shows 2.1 A
